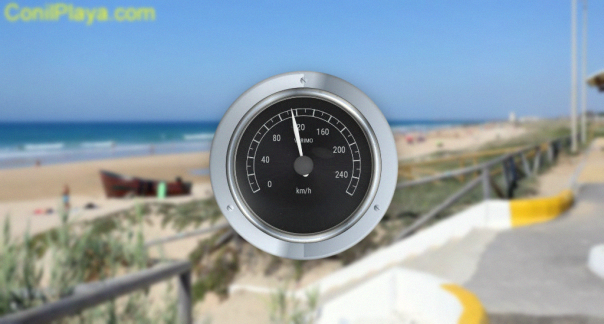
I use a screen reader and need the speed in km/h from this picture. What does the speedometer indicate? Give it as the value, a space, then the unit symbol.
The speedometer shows 115 km/h
